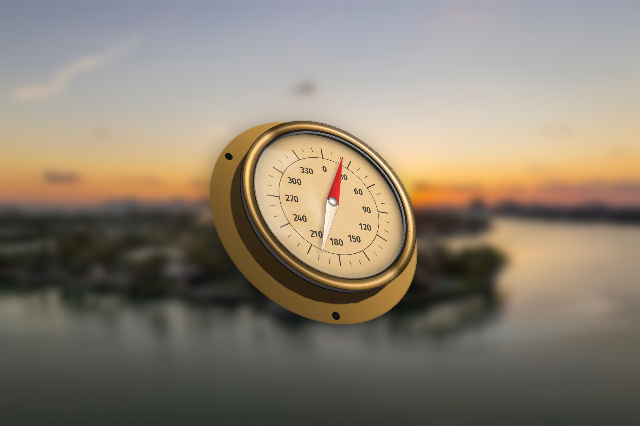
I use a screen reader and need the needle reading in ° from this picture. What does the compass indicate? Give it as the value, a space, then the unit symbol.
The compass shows 20 °
